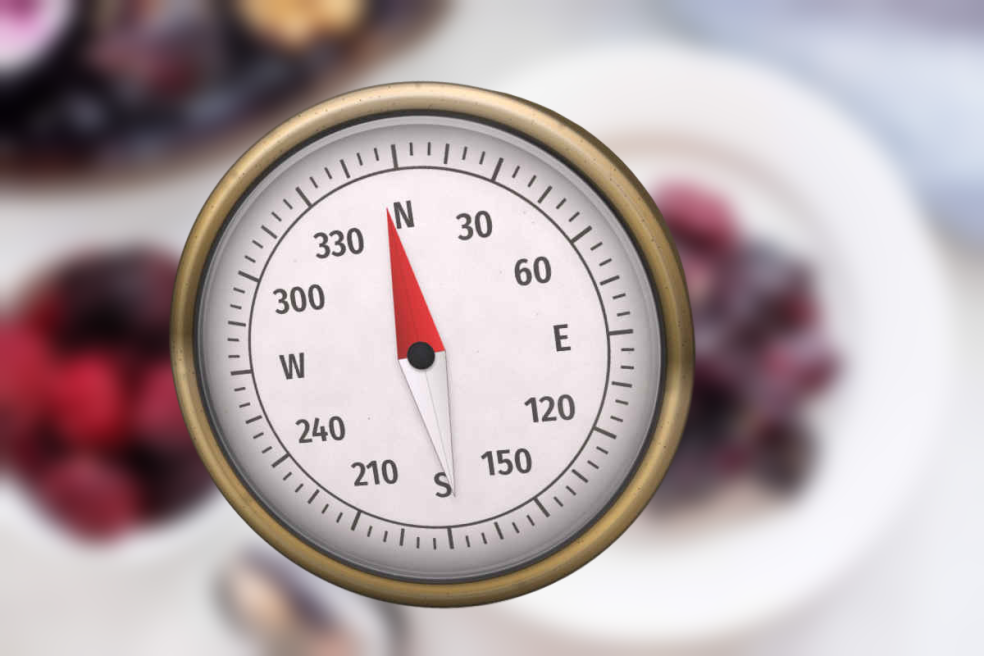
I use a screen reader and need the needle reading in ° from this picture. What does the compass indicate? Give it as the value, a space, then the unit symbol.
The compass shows 355 °
